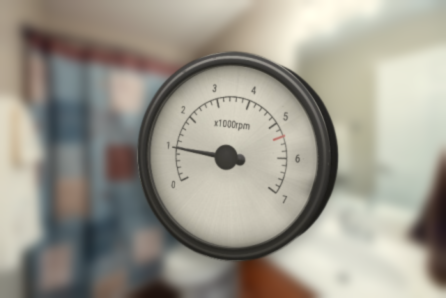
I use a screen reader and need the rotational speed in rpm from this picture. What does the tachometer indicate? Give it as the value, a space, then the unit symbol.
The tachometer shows 1000 rpm
